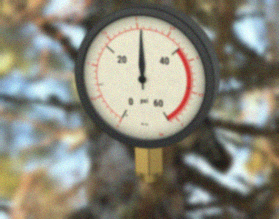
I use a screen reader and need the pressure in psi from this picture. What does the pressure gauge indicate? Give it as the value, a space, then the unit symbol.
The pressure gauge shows 30 psi
